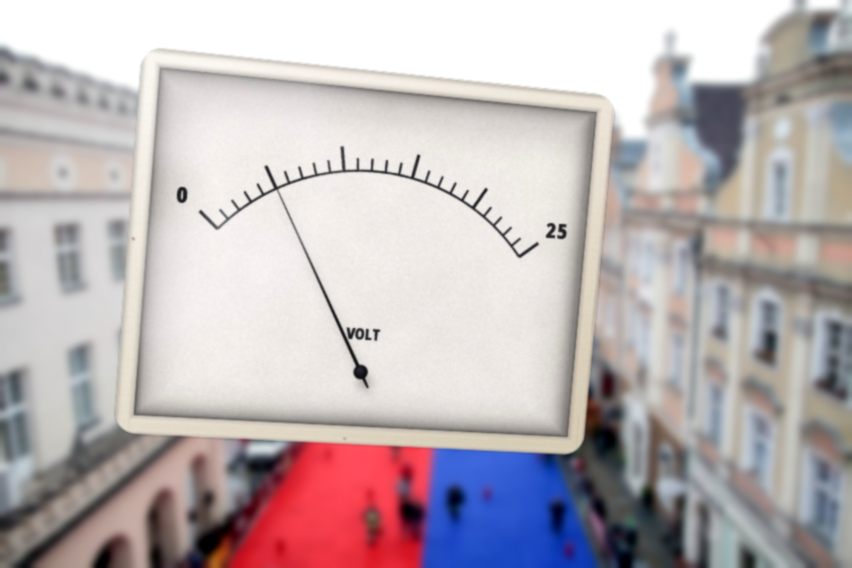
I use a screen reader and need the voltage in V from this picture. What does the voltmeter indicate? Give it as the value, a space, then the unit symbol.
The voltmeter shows 5 V
